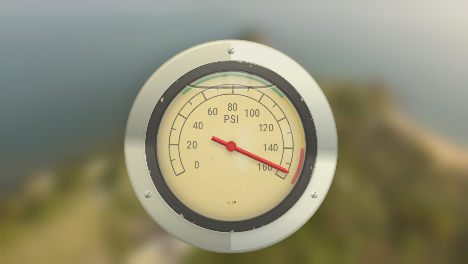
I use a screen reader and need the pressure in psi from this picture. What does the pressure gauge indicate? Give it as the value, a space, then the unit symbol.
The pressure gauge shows 155 psi
